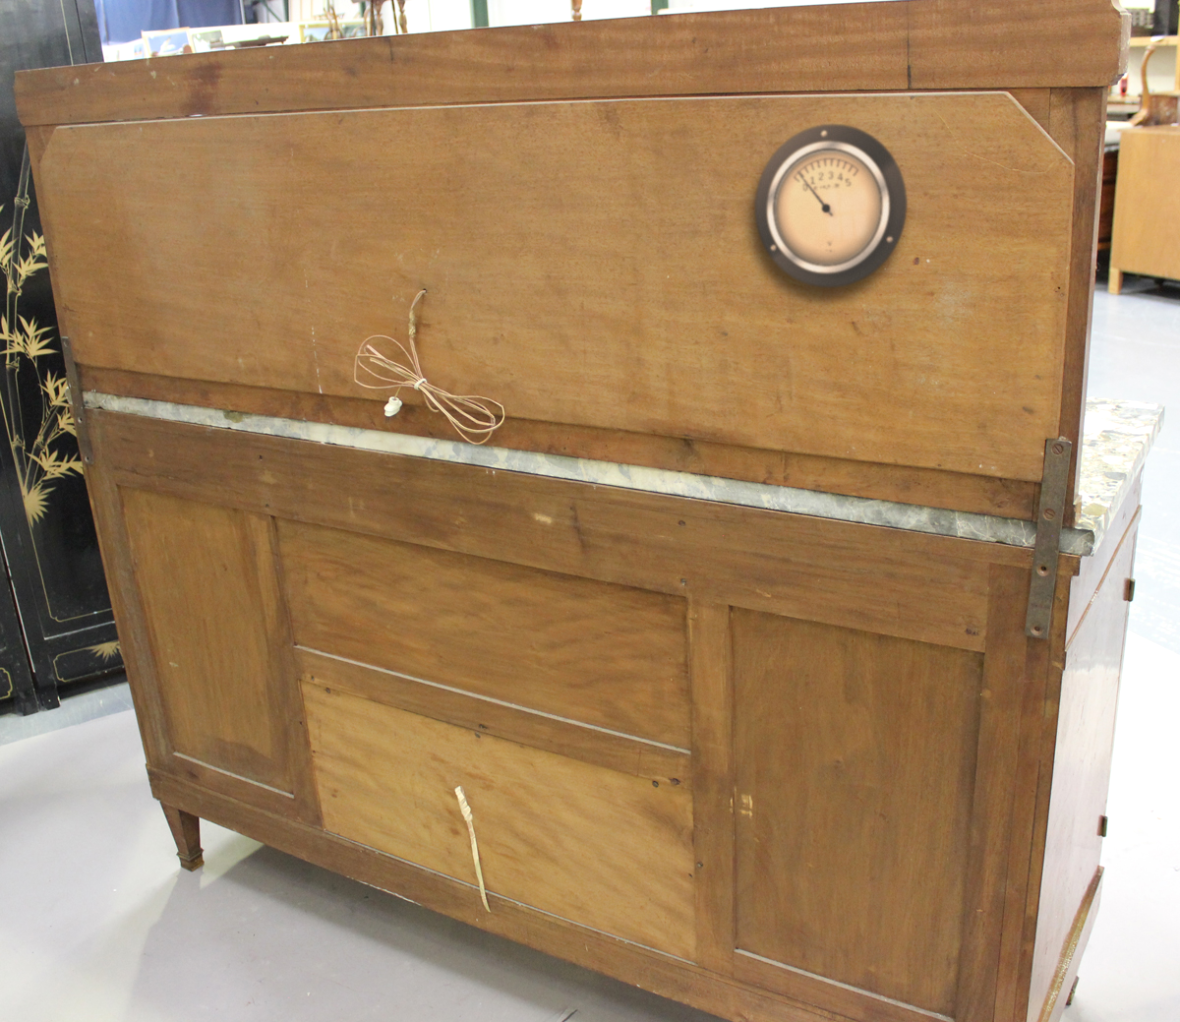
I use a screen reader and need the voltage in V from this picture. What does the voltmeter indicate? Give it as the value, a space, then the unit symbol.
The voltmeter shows 0.5 V
